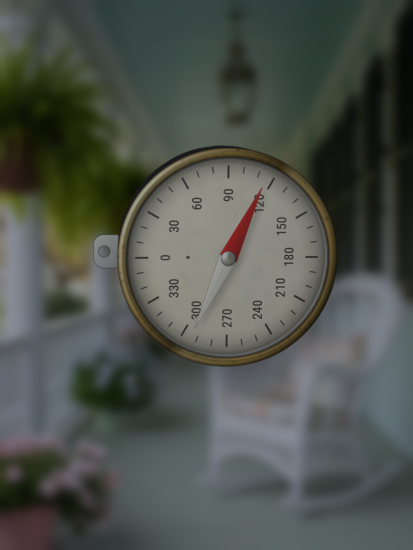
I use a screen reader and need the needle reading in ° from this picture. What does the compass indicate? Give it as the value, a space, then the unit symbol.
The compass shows 115 °
